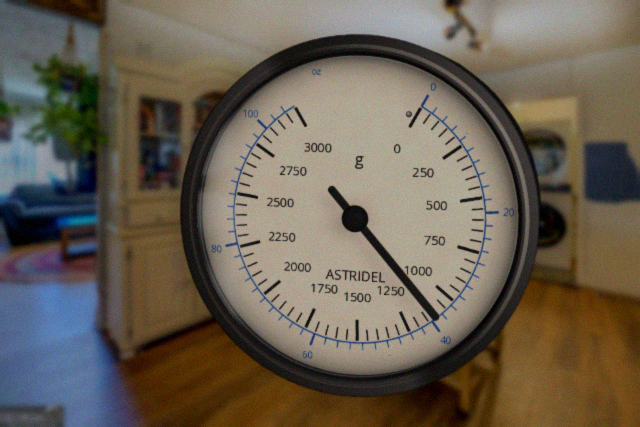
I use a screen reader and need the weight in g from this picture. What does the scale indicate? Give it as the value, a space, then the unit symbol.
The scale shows 1100 g
